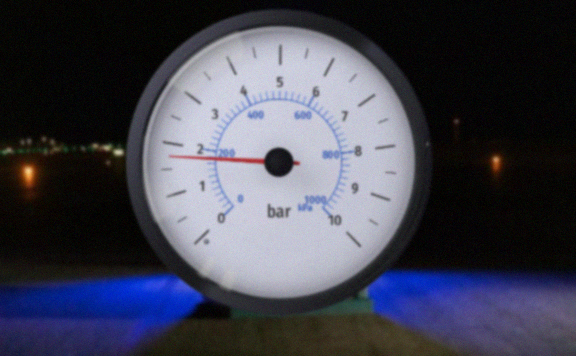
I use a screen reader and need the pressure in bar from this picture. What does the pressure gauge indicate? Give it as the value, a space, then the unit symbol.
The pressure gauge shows 1.75 bar
